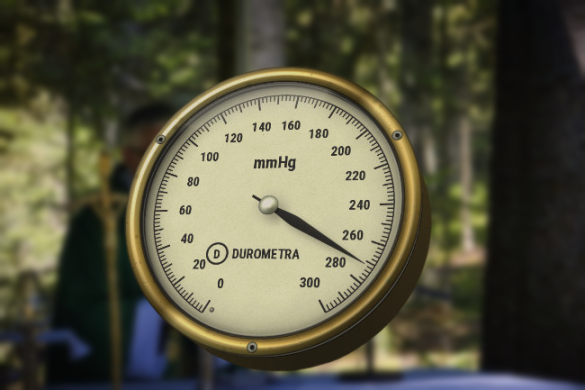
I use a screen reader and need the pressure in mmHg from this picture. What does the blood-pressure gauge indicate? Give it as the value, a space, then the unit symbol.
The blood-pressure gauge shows 272 mmHg
